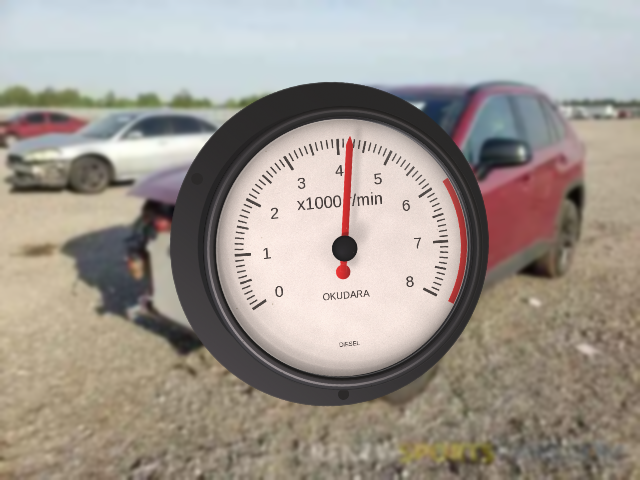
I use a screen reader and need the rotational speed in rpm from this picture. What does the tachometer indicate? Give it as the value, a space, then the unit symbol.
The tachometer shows 4200 rpm
